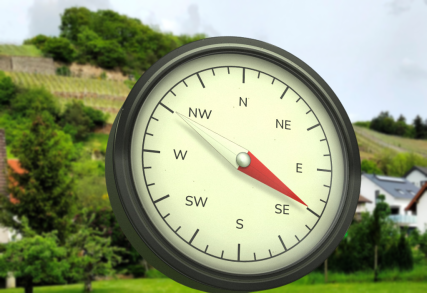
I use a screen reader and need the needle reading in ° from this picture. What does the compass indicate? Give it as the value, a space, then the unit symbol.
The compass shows 120 °
